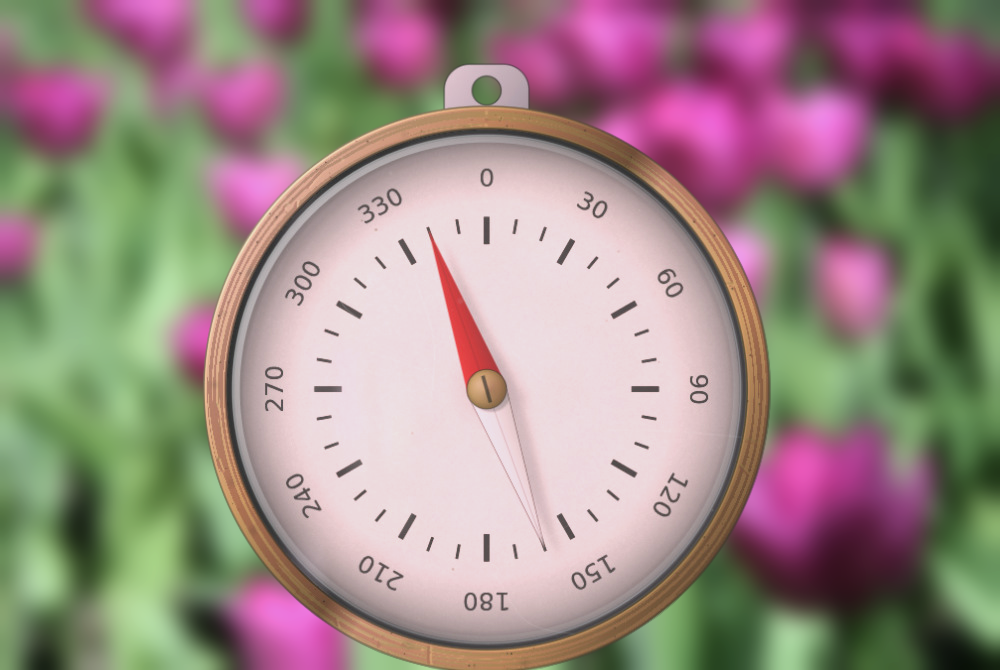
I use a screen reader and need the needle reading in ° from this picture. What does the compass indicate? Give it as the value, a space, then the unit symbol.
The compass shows 340 °
